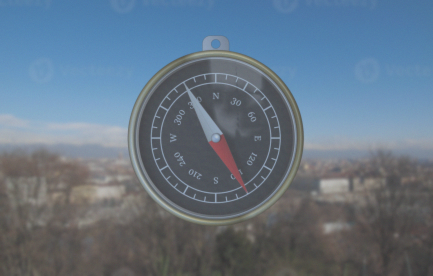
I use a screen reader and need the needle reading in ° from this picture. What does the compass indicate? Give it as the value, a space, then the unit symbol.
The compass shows 150 °
